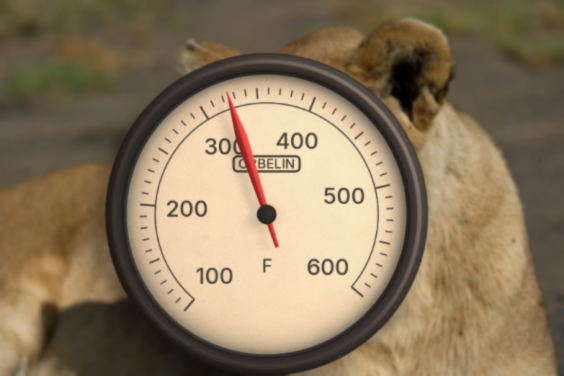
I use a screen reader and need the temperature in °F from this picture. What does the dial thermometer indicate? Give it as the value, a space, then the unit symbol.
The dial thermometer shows 325 °F
